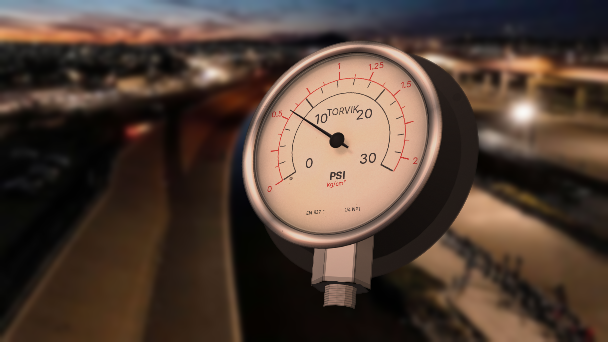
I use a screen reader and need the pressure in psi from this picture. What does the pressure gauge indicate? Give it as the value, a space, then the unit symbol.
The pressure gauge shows 8 psi
